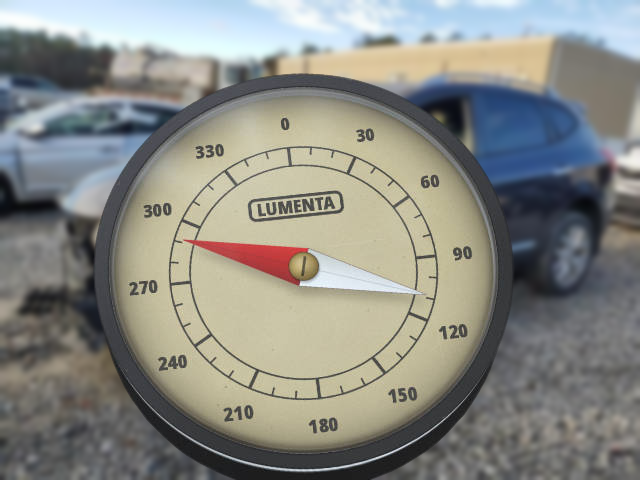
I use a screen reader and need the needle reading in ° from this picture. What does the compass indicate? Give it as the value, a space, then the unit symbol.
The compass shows 290 °
